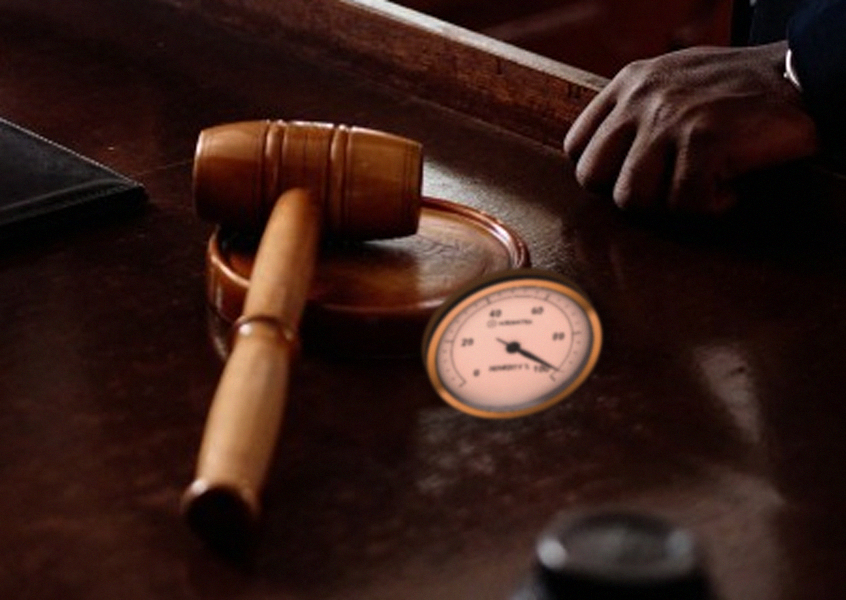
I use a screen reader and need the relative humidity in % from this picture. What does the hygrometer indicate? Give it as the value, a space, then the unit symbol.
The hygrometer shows 96 %
